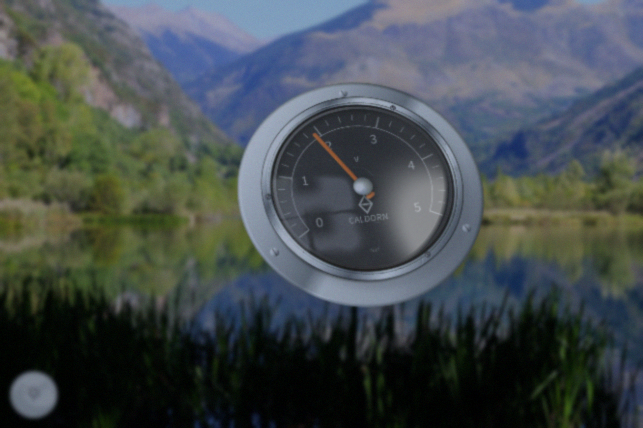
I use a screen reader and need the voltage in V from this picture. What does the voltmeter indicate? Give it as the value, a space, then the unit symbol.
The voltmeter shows 1.9 V
